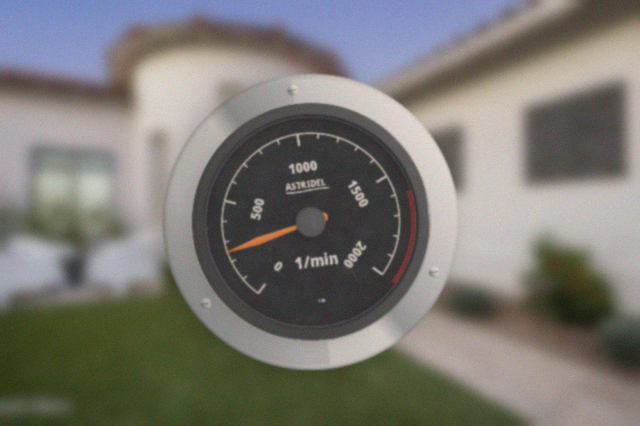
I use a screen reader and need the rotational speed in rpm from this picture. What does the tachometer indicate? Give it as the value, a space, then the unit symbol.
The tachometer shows 250 rpm
